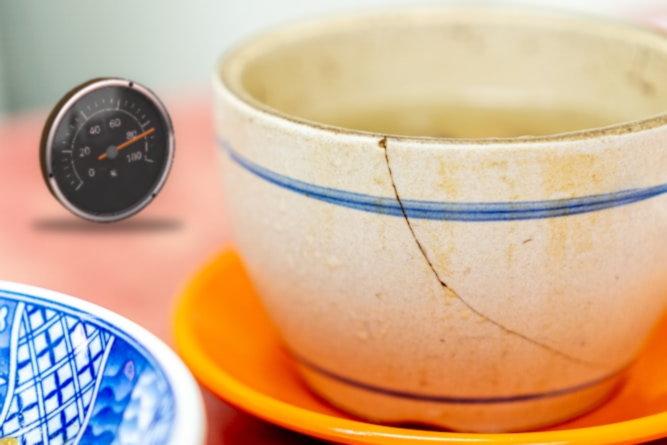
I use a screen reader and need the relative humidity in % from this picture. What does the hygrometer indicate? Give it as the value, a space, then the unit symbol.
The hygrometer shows 84 %
